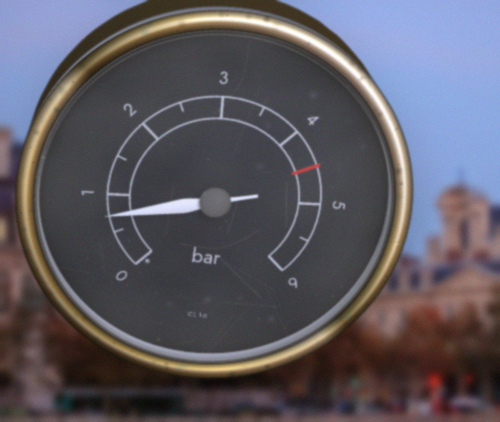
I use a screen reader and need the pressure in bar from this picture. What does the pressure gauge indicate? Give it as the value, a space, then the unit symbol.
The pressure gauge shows 0.75 bar
